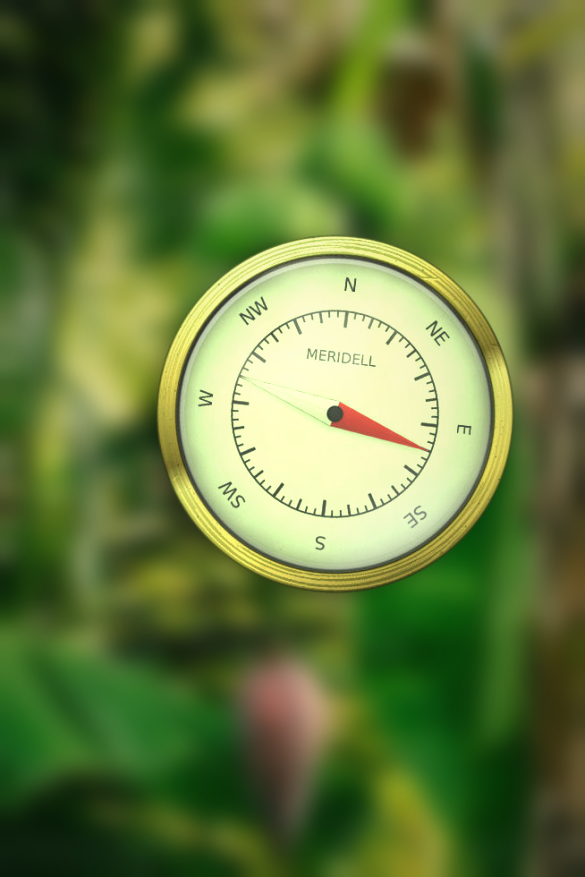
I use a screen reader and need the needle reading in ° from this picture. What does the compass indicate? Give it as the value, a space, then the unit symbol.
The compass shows 105 °
